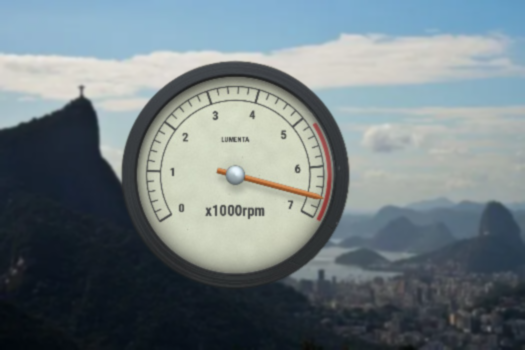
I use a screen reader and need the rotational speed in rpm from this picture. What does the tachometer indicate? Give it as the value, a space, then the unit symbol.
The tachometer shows 6600 rpm
